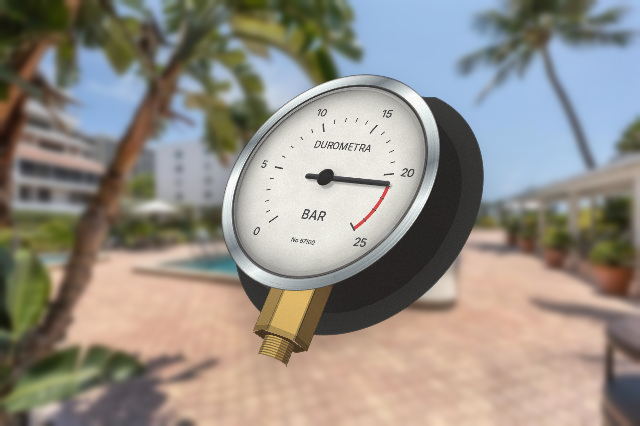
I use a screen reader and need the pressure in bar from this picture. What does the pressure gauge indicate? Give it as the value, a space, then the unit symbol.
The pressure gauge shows 21 bar
